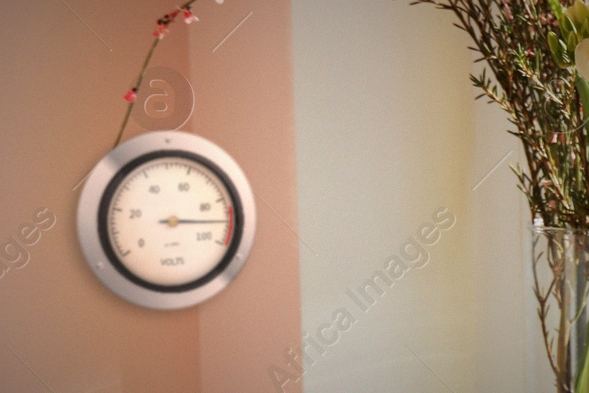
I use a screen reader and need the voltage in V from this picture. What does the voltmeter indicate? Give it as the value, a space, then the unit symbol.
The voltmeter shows 90 V
